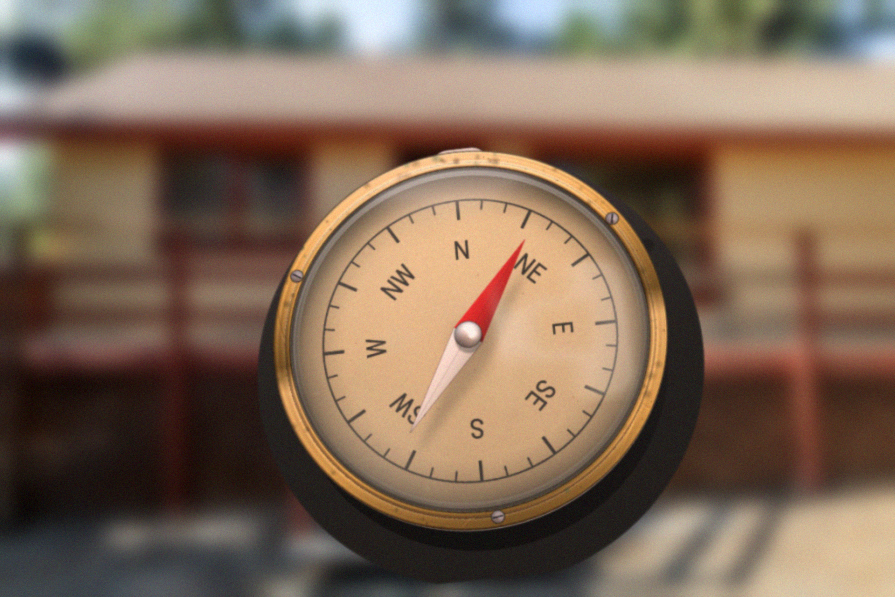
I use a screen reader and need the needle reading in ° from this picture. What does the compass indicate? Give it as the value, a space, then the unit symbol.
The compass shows 35 °
